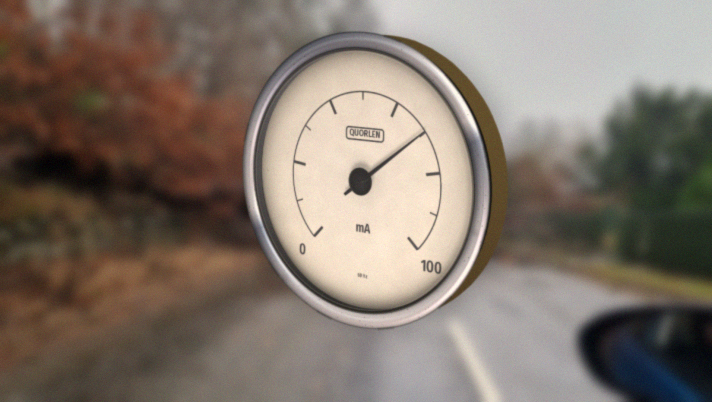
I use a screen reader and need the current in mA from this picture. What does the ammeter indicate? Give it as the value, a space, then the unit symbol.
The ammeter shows 70 mA
